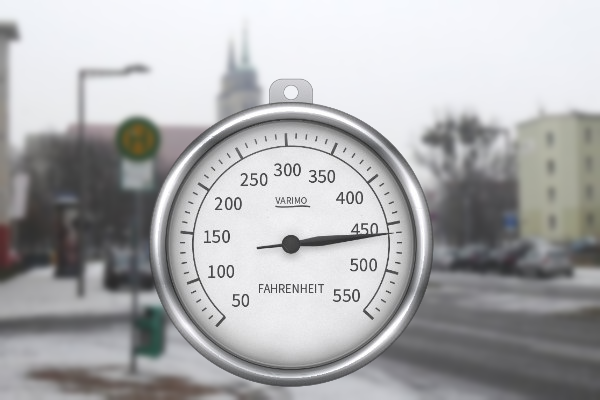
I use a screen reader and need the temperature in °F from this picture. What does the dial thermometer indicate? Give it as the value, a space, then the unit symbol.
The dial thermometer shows 460 °F
